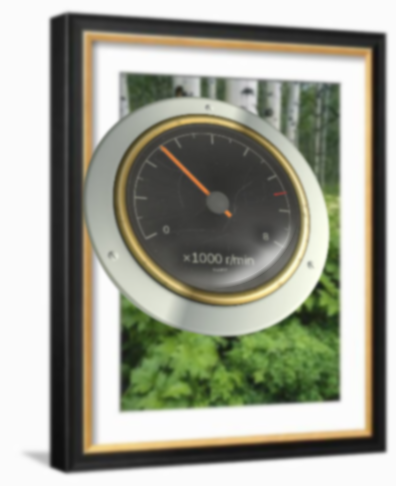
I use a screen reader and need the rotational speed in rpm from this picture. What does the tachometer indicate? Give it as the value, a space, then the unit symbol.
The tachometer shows 2500 rpm
